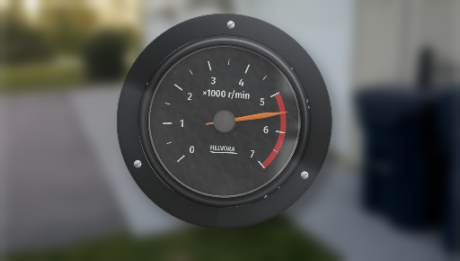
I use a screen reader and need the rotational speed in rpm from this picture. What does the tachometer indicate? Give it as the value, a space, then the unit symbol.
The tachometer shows 5500 rpm
